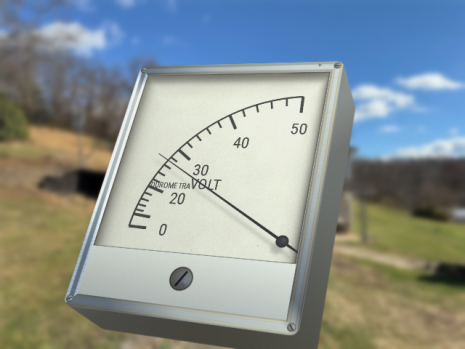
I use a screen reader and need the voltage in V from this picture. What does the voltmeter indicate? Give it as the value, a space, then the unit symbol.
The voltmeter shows 27 V
